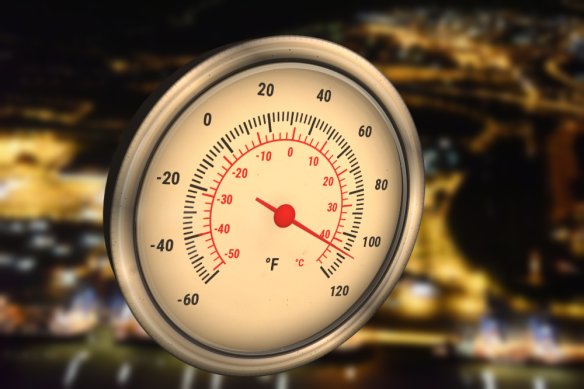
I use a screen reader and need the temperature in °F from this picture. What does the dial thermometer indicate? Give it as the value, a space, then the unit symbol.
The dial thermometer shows 108 °F
